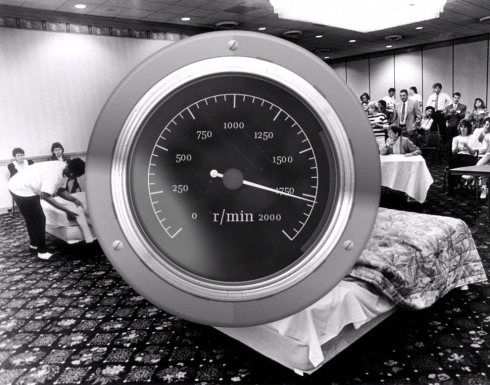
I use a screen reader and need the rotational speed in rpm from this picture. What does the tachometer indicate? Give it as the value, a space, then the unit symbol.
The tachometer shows 1775 rpm
